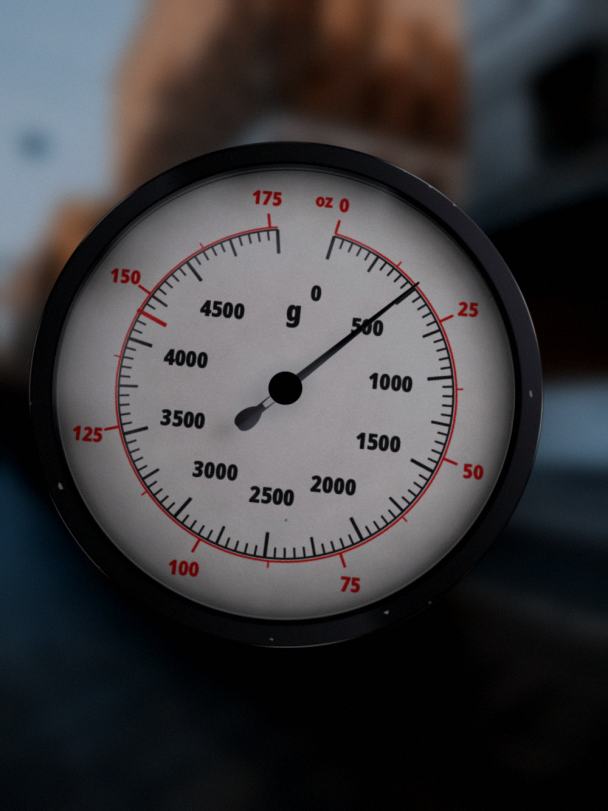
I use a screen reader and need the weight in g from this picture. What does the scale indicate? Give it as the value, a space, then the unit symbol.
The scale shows 500 g
